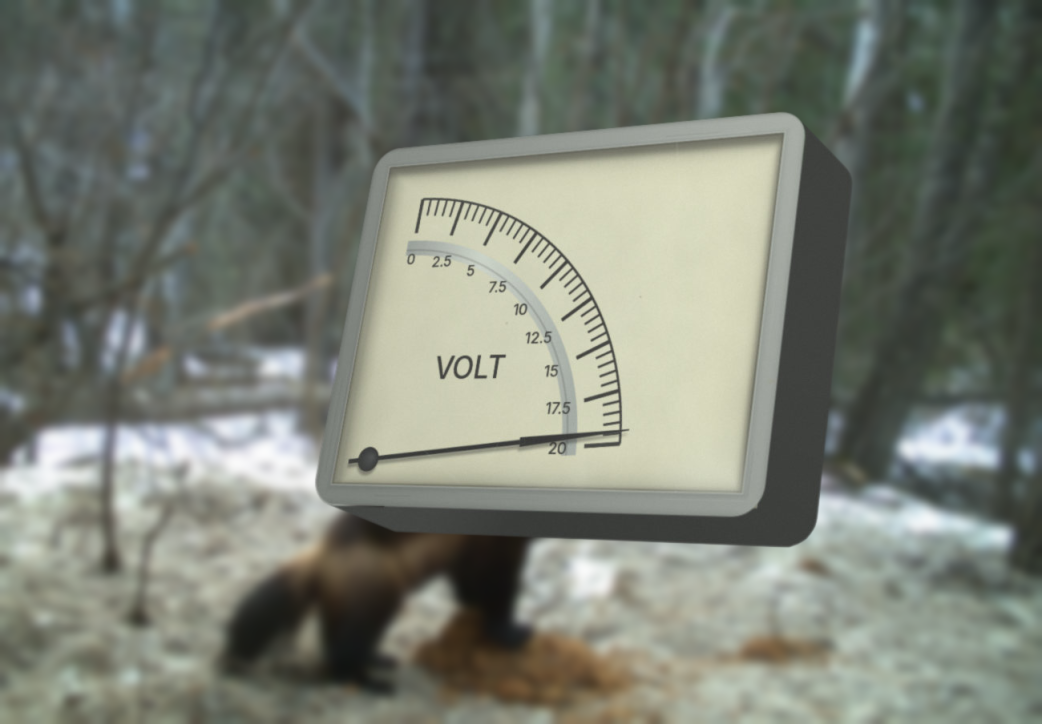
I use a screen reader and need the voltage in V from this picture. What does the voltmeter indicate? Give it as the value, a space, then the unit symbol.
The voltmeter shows 19.5 V
